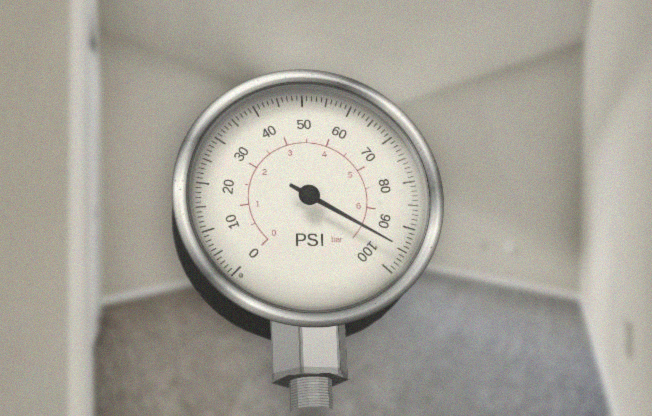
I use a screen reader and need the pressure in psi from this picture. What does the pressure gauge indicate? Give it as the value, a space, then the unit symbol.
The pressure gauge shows 95 psi
